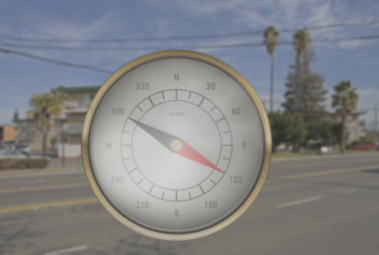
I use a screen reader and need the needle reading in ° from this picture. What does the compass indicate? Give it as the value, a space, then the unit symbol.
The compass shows 120 °
